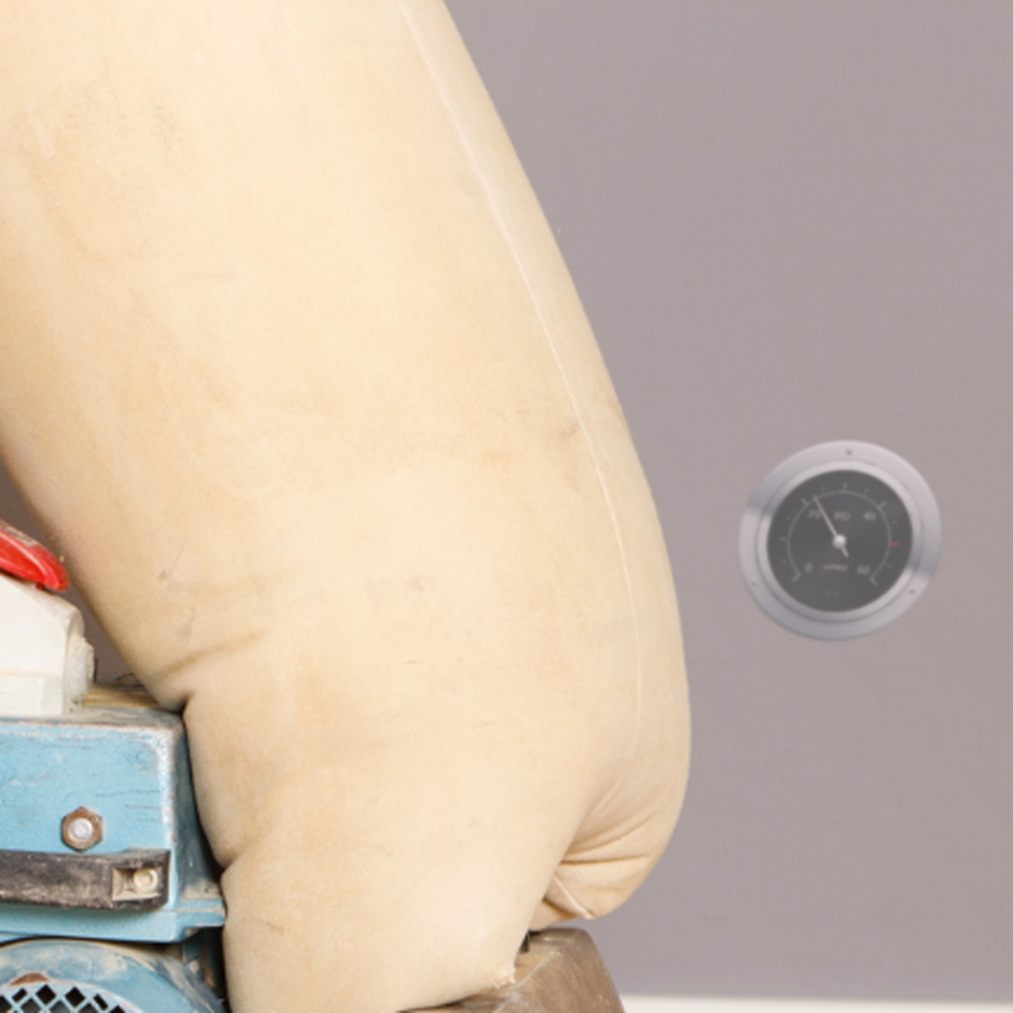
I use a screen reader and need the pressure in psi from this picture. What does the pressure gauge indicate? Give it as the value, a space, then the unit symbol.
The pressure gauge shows 22.5 psi
